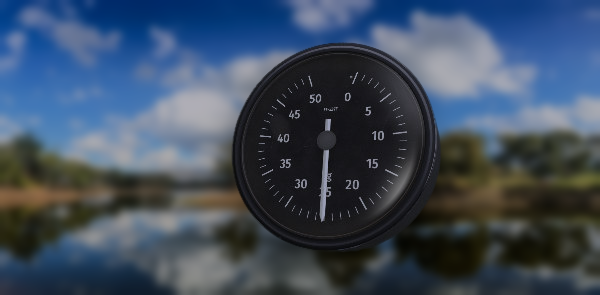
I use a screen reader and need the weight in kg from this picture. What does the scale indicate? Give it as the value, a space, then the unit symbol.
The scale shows 25 kg
